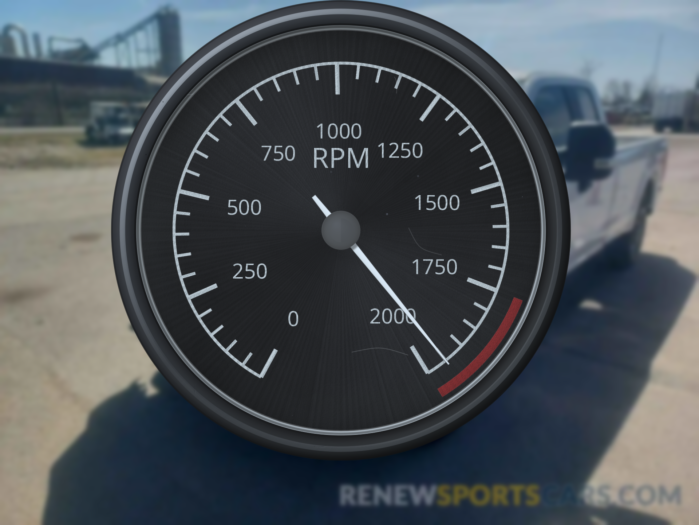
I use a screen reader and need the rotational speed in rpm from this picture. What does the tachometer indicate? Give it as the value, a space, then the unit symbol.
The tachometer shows 1950 rpm
